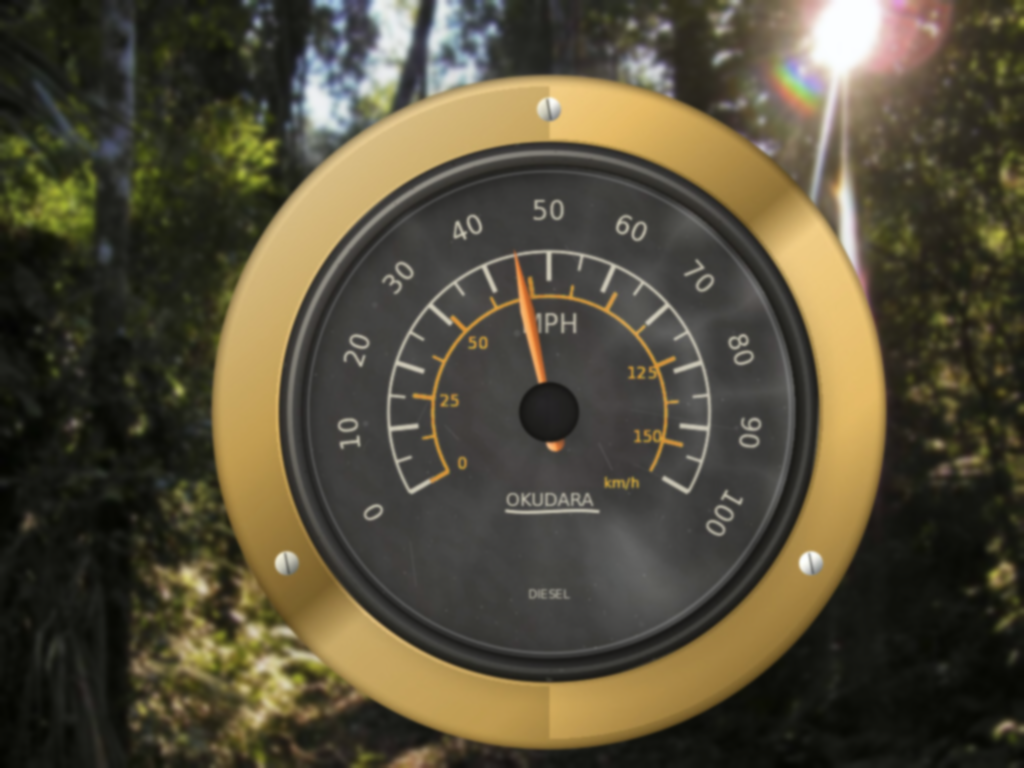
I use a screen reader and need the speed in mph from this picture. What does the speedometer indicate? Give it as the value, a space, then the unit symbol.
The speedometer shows 45 mph
